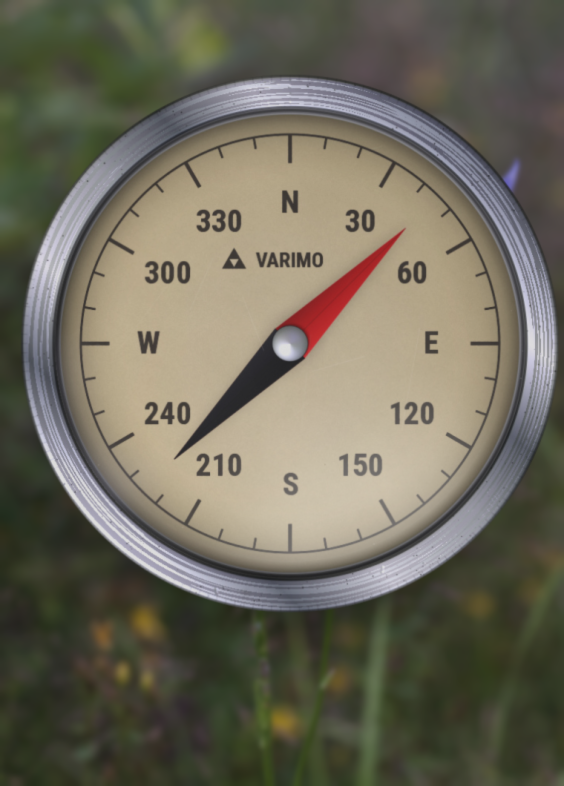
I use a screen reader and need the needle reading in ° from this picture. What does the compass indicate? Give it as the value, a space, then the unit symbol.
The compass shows 45 °
